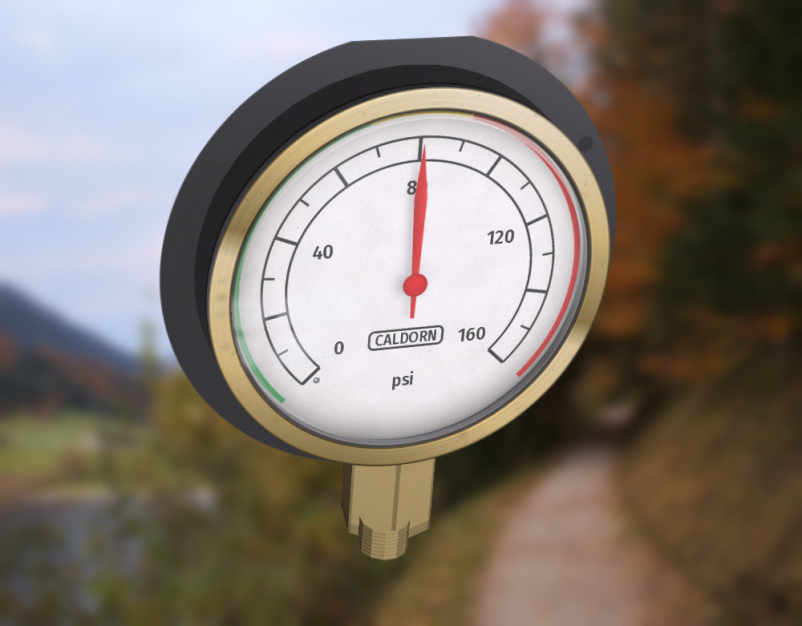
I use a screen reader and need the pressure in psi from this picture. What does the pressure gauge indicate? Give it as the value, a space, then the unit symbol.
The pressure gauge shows 80 psi
